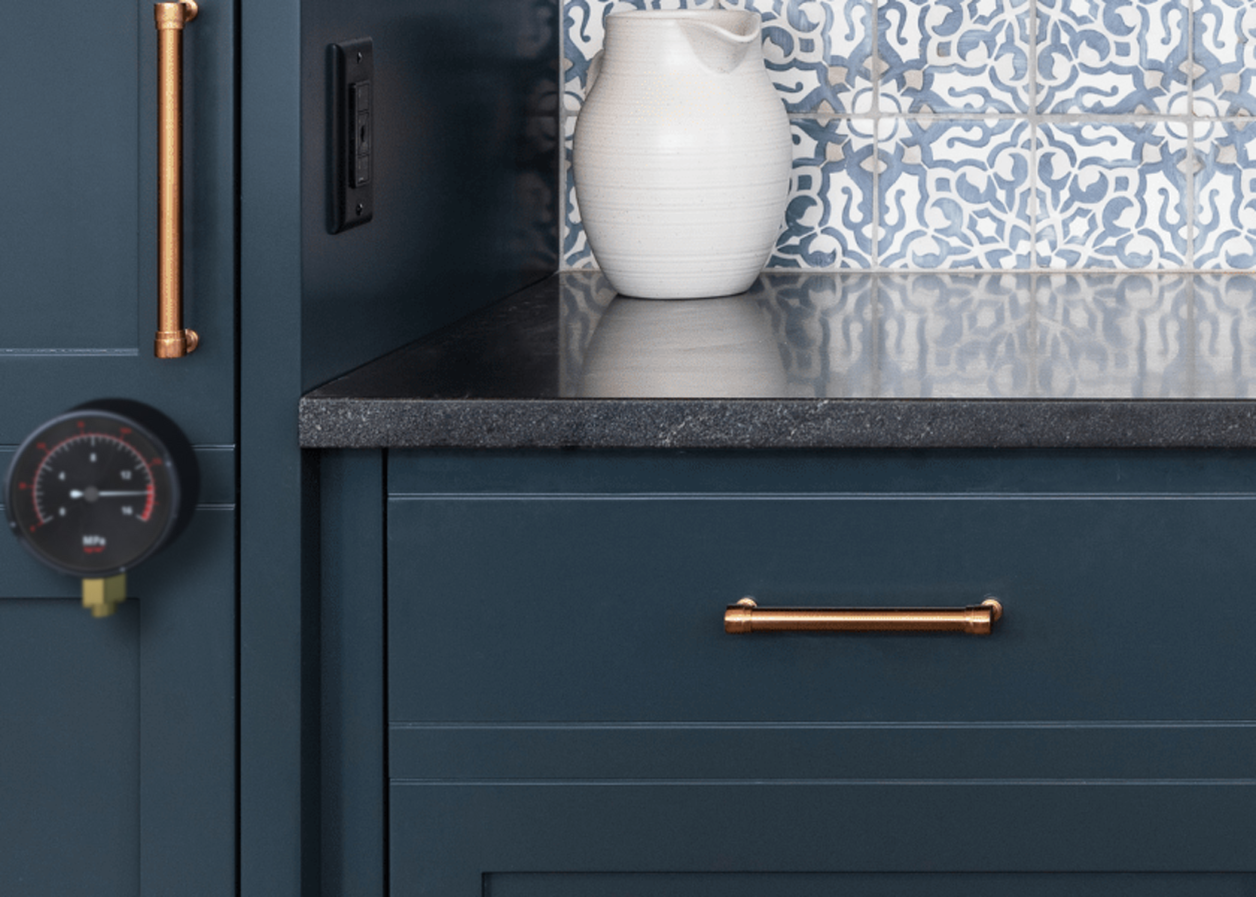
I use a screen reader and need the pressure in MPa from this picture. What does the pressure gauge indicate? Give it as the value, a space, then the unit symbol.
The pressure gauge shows 14 MPa
